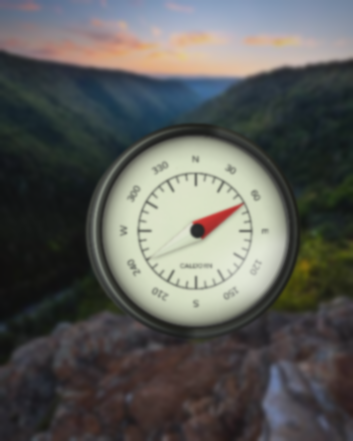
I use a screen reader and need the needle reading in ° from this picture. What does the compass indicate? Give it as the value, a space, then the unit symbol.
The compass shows 60 °
